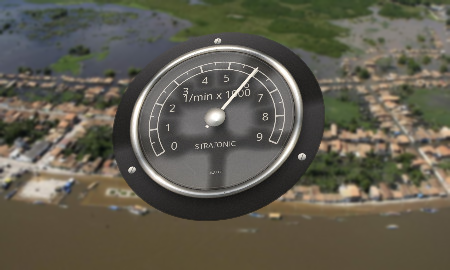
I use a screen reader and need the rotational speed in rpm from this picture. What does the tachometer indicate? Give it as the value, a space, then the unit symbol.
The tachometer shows 6000 rpm
